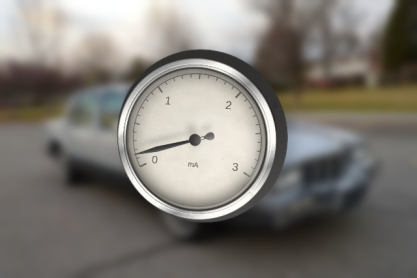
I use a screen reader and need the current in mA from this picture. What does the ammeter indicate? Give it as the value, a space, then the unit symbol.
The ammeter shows 0.15 mA
